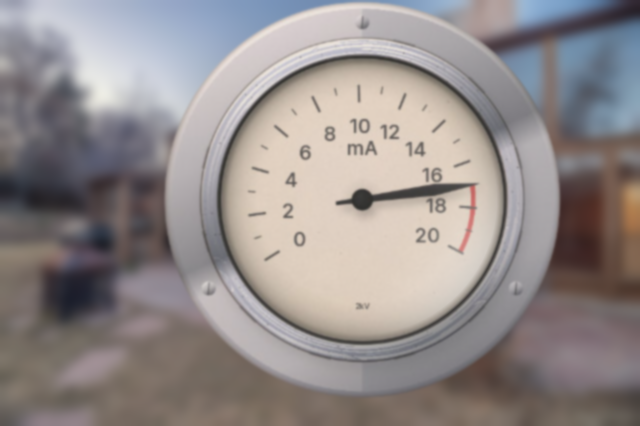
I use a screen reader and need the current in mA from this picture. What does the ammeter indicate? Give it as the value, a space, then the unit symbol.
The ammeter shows 17 mA
